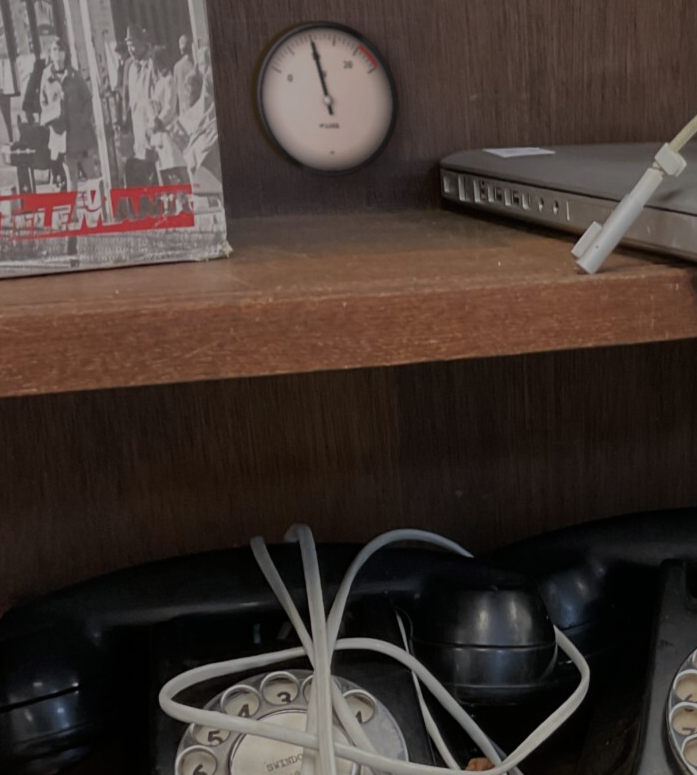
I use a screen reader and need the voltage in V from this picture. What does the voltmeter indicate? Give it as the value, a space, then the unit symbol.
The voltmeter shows 10 V
